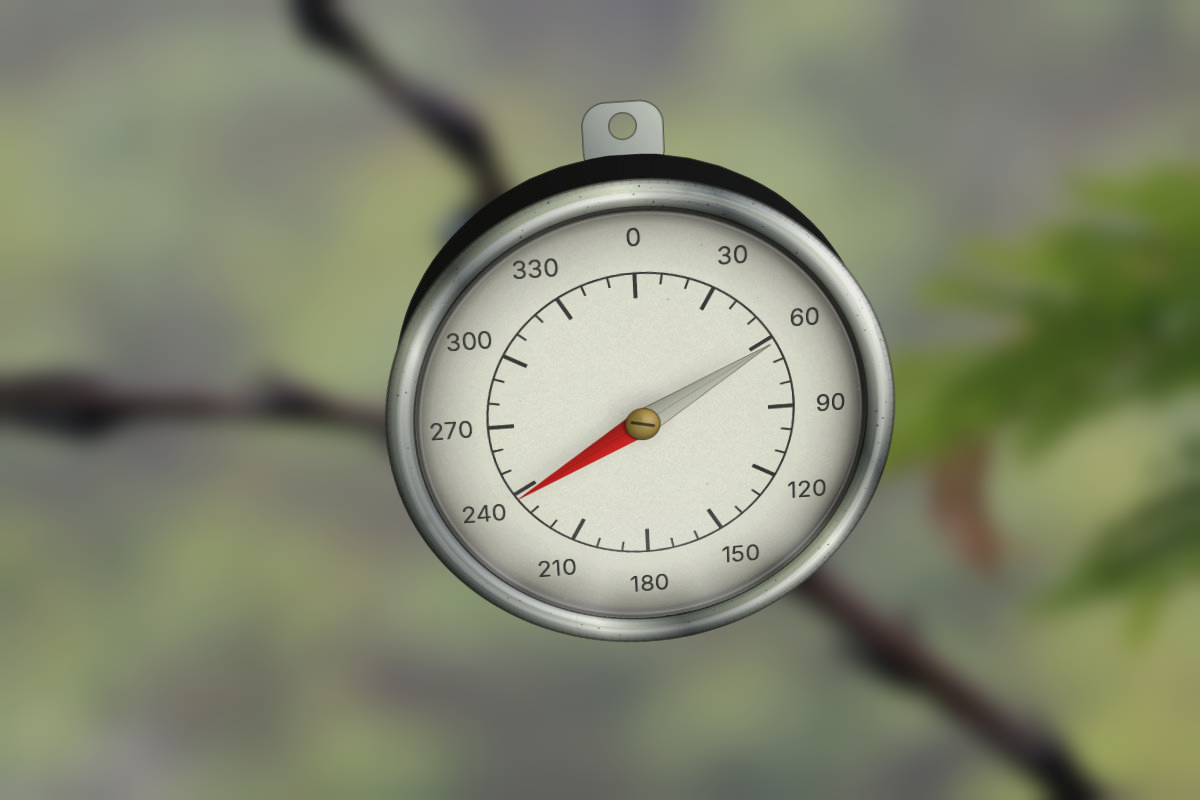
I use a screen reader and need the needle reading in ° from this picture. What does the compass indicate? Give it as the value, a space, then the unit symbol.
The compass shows 240 °
